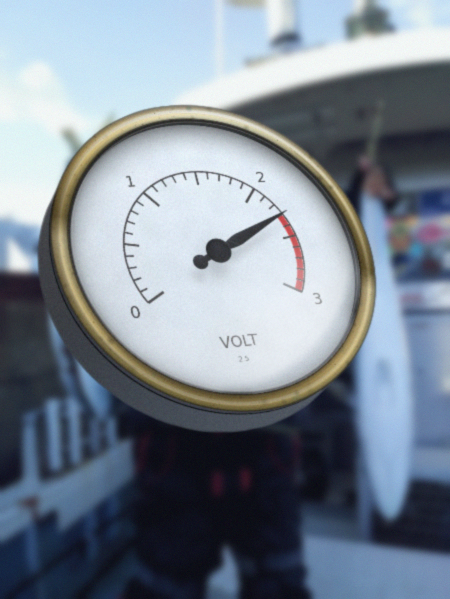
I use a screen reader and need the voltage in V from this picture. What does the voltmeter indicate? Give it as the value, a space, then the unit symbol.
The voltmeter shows 2.3 V
